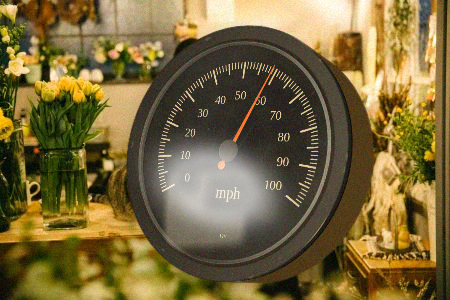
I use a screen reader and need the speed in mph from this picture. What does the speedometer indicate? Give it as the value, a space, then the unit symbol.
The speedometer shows 60 mph
